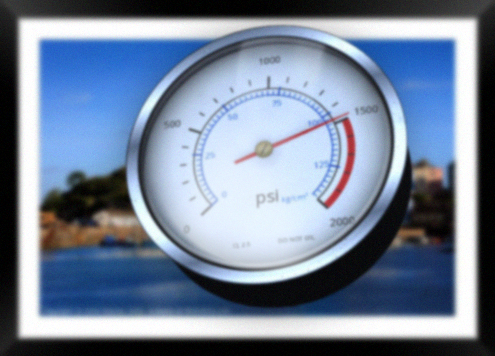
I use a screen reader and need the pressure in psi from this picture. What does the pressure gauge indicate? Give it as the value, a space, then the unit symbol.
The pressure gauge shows 1500 psi
